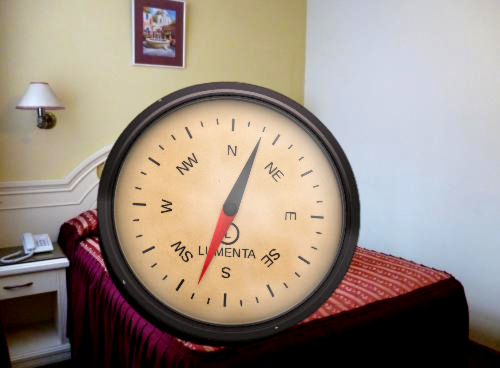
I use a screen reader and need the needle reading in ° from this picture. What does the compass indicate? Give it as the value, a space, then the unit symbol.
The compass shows 200 °
